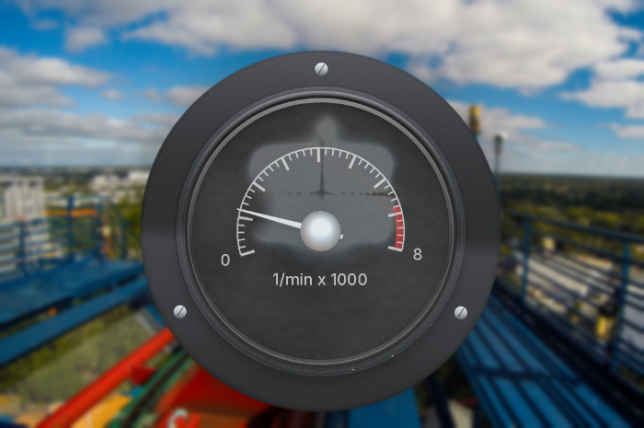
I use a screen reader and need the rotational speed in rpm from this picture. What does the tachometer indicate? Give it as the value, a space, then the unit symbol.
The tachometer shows 1200 rpm
